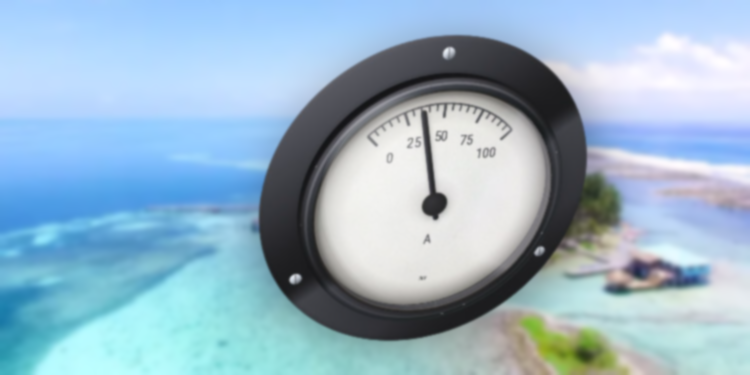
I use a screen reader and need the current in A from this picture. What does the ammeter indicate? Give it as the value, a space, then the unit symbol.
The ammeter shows 35 A
